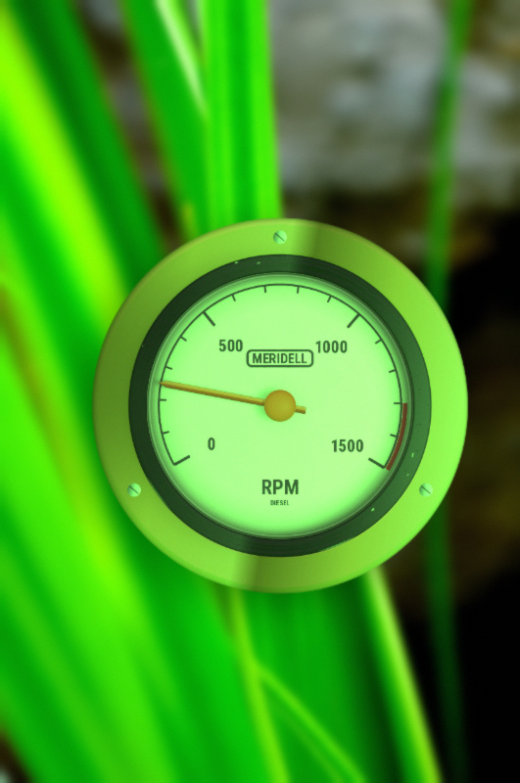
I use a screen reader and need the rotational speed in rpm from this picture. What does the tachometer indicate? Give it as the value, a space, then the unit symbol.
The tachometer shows 250 rpm
